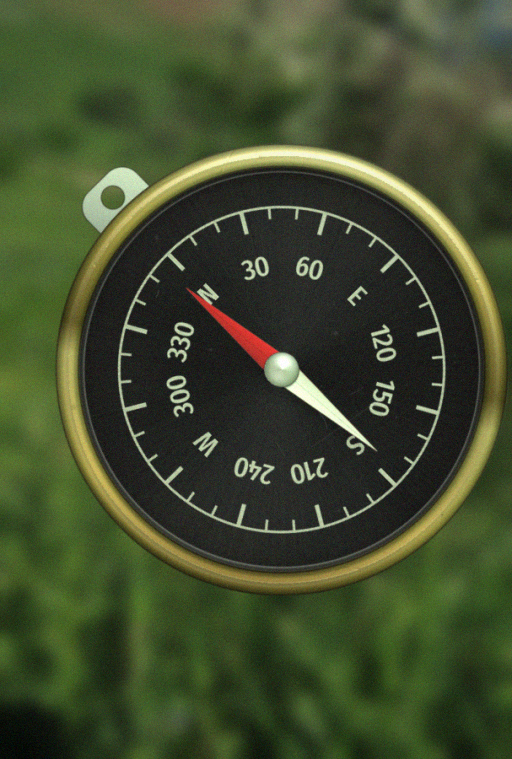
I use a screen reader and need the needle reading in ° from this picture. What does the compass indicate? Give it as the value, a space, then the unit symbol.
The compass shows 355 °
